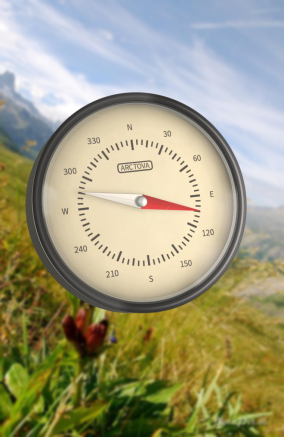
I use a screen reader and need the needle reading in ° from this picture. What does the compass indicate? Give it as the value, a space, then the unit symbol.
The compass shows 105 °
